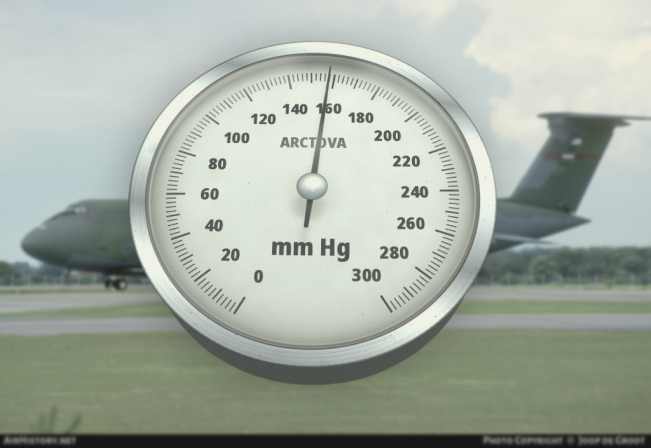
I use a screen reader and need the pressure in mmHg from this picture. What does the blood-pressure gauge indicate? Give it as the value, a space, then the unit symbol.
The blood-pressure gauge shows 158 mmHg
